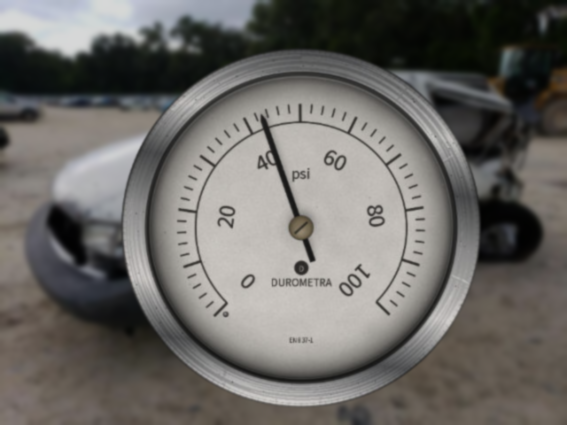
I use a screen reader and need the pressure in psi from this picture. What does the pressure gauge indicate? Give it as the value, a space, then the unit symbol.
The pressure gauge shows 43 psi
